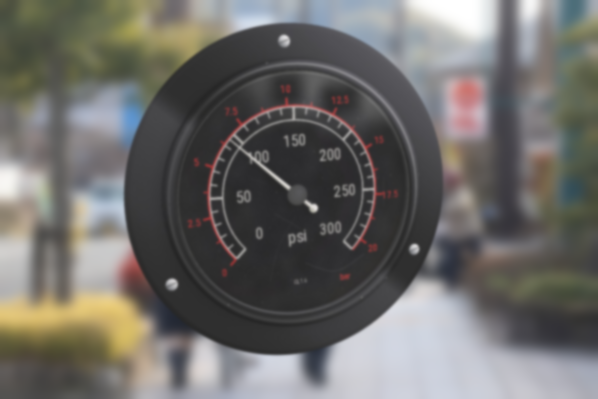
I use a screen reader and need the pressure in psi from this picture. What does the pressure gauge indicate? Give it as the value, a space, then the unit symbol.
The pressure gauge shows 95 psi
